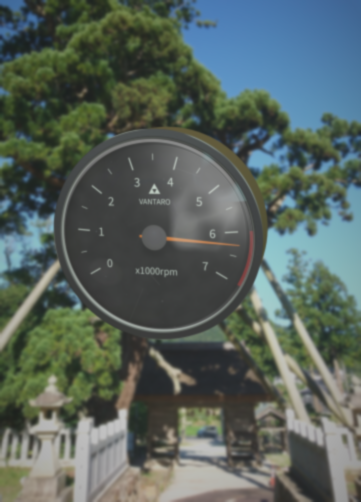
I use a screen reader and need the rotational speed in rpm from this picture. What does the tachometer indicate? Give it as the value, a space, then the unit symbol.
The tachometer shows 6250 rpm
